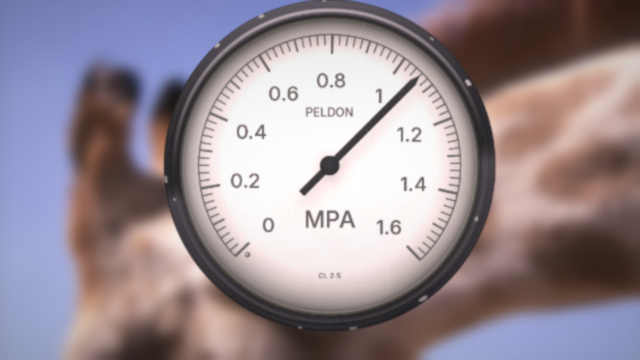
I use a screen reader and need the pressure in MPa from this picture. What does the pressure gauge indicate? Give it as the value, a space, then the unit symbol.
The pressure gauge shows 1.06 MPa
